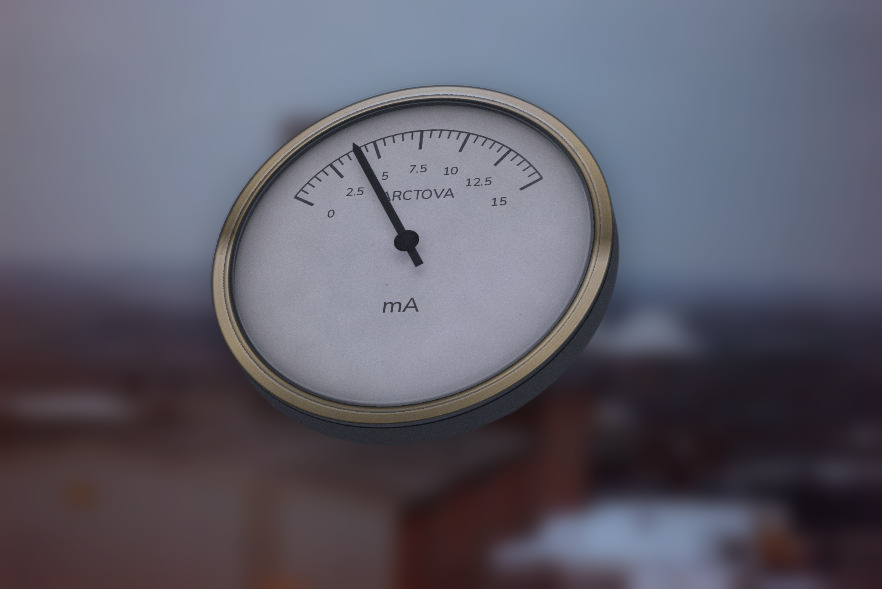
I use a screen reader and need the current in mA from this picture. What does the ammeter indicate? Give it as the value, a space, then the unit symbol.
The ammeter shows 4 mA
